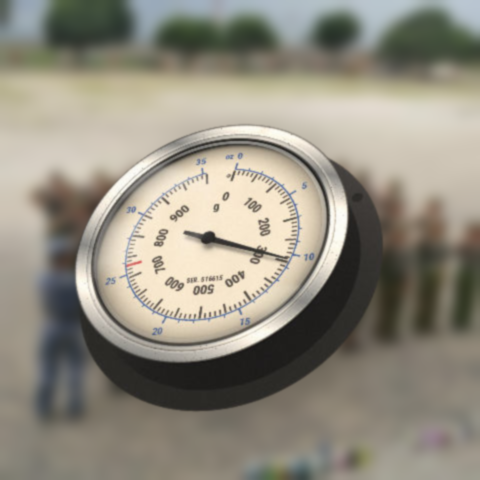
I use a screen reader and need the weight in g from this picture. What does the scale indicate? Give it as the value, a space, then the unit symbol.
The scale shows 300 g
